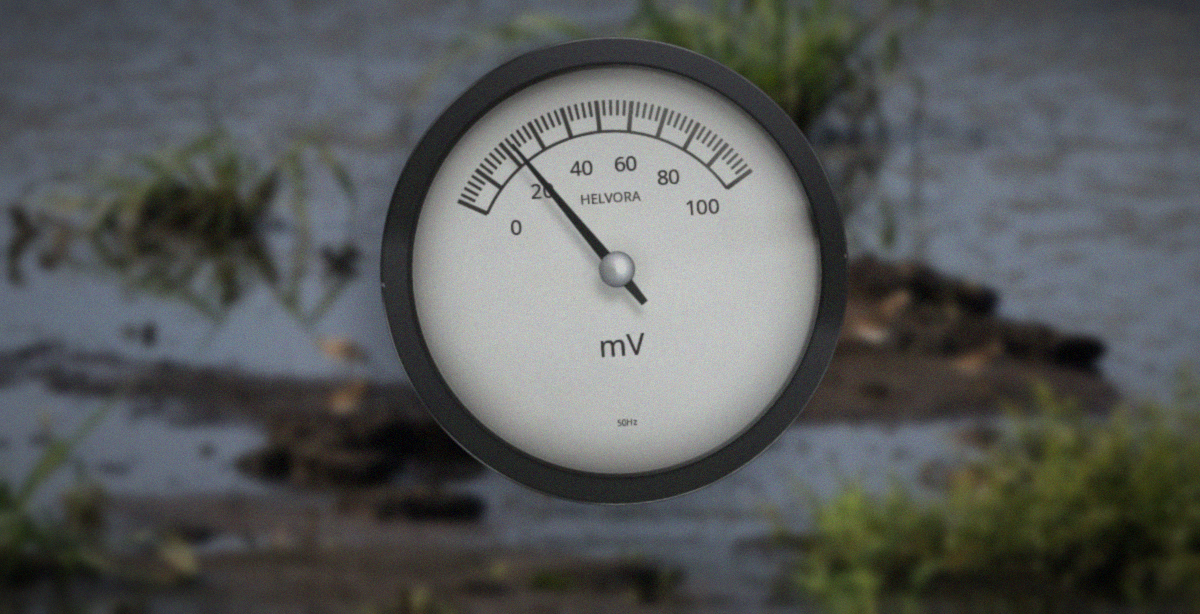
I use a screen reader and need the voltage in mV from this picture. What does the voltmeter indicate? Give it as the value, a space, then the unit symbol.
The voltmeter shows 22 mV
